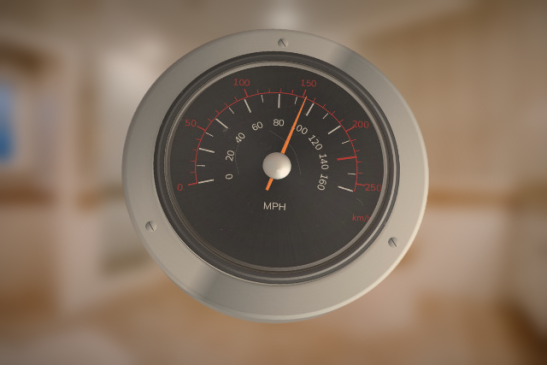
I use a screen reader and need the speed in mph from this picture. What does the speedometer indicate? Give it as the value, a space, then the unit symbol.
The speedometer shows 95 mph
